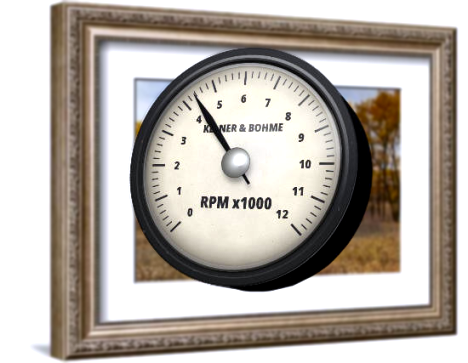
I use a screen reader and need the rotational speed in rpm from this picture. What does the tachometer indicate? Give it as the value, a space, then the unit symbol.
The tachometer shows 4400 rpm
